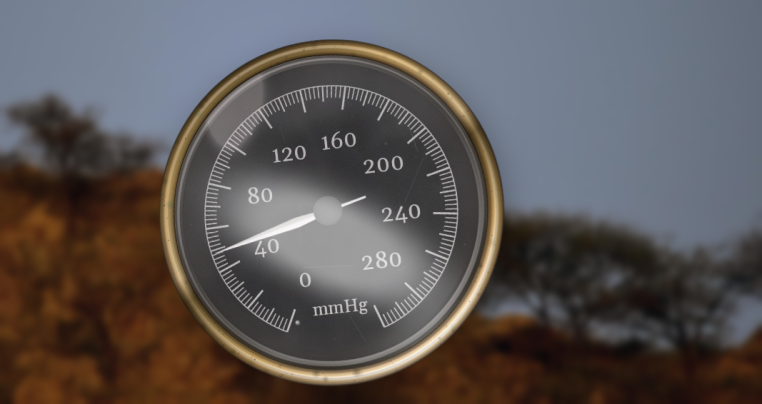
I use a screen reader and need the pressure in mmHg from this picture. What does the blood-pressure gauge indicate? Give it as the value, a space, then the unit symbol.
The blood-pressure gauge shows 48 mmHg
